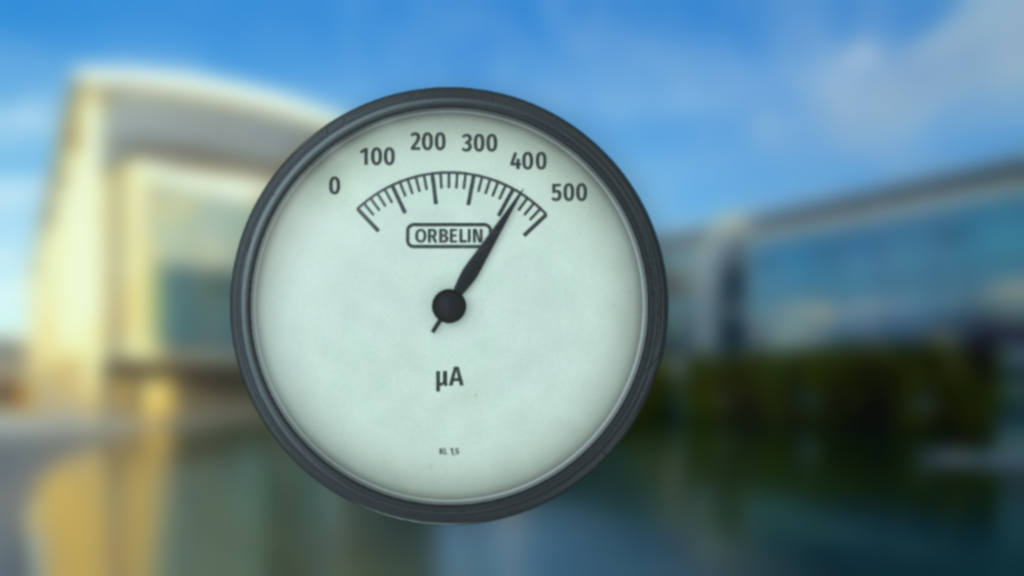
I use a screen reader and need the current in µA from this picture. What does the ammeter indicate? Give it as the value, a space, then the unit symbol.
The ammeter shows 420 µA
